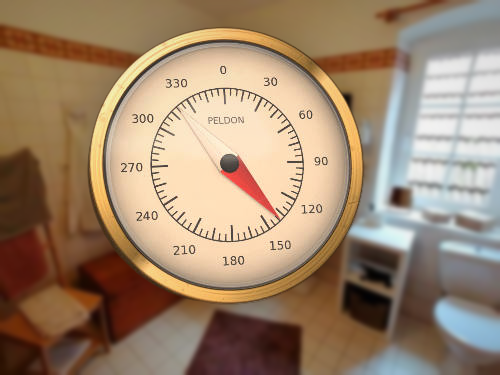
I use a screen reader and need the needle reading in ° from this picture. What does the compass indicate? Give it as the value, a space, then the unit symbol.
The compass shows 140 °
